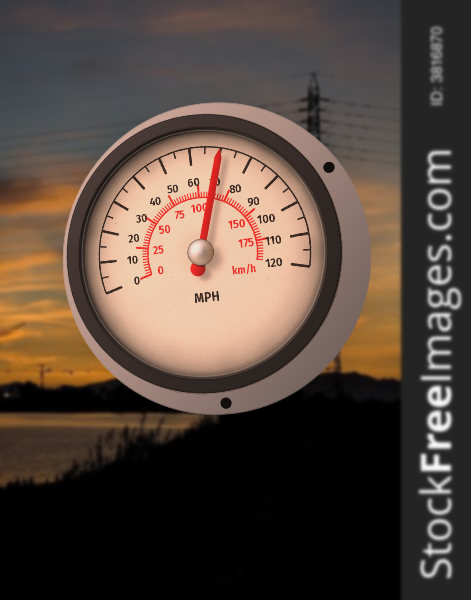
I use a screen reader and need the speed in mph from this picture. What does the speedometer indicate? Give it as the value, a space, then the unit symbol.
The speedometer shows 70 mph
